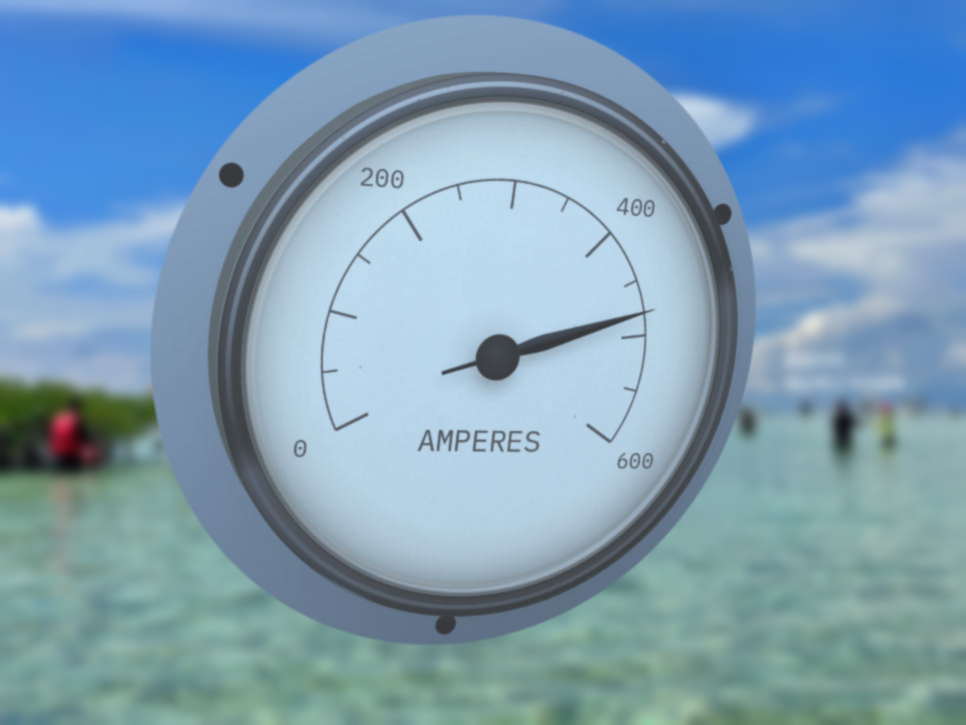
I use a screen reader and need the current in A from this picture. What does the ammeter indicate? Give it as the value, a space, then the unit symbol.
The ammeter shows 475 A
